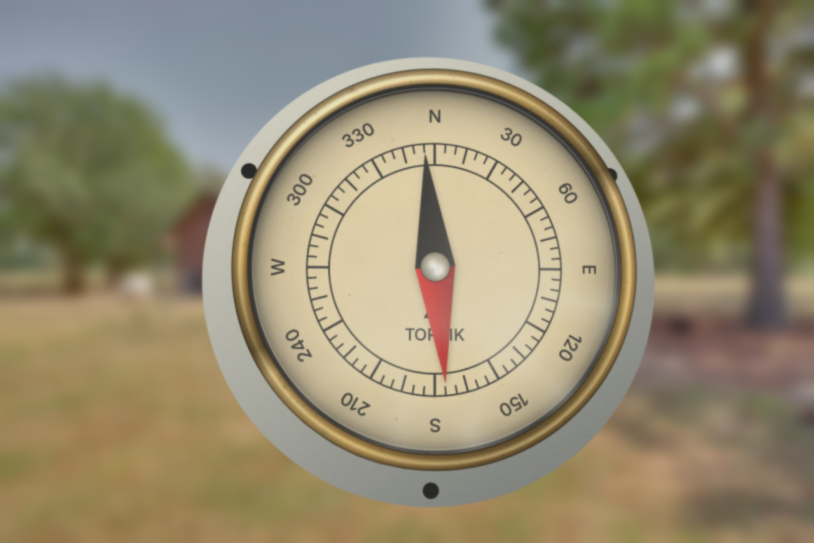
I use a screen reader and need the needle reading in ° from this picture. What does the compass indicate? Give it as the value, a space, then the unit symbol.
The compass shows 175 °
